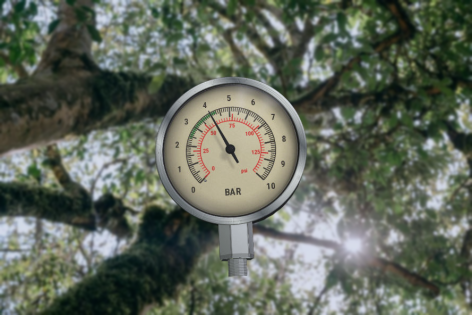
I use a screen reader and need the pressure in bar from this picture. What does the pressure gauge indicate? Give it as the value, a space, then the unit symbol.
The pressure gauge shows 4 bar
